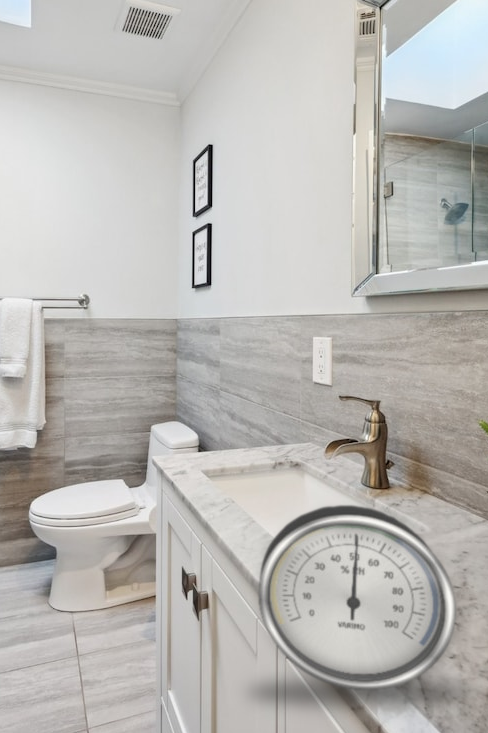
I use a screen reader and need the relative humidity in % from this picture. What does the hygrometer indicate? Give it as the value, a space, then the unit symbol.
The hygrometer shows 50 %
